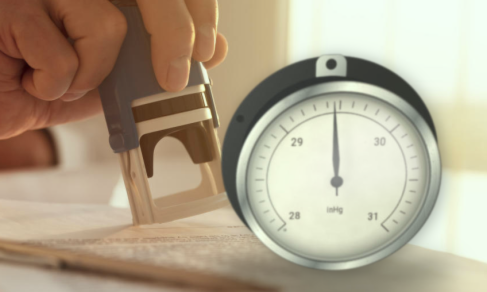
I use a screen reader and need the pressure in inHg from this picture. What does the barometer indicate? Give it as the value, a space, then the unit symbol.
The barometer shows 29.45 inHg
